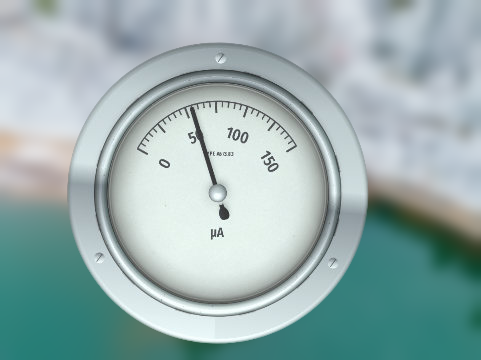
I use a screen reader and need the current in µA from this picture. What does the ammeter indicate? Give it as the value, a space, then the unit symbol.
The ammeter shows 55 µA
